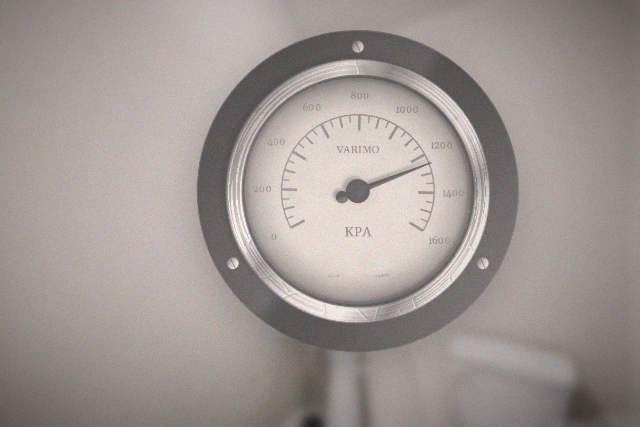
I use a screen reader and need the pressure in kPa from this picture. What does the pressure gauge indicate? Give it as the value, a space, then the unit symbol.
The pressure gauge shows 1250 kPa
